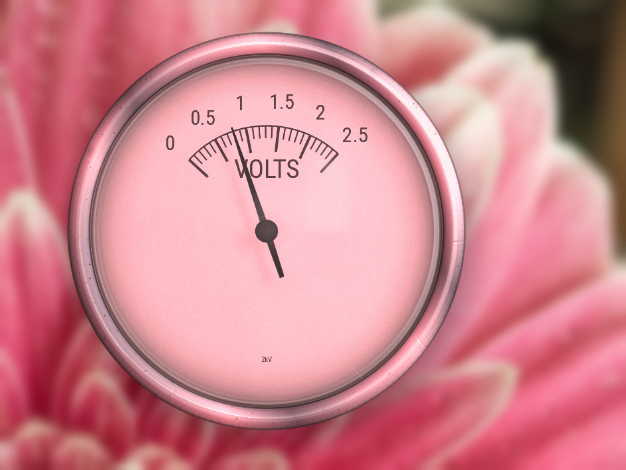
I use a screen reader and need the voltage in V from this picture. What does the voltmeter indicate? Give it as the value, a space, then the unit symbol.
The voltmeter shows 0.8 V
